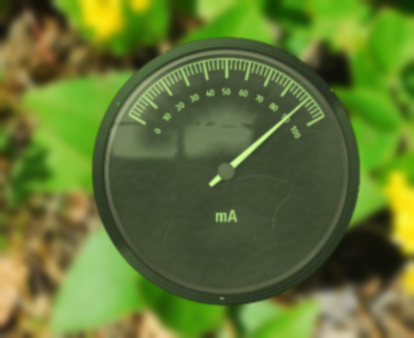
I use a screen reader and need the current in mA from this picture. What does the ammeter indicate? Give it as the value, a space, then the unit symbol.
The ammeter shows 90 mA
